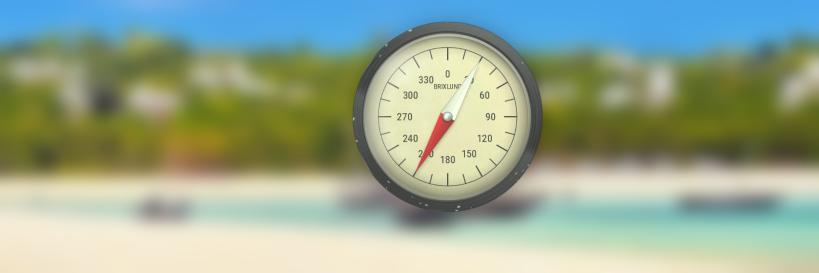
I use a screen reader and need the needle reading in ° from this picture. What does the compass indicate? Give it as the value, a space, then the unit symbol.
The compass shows 210 °
